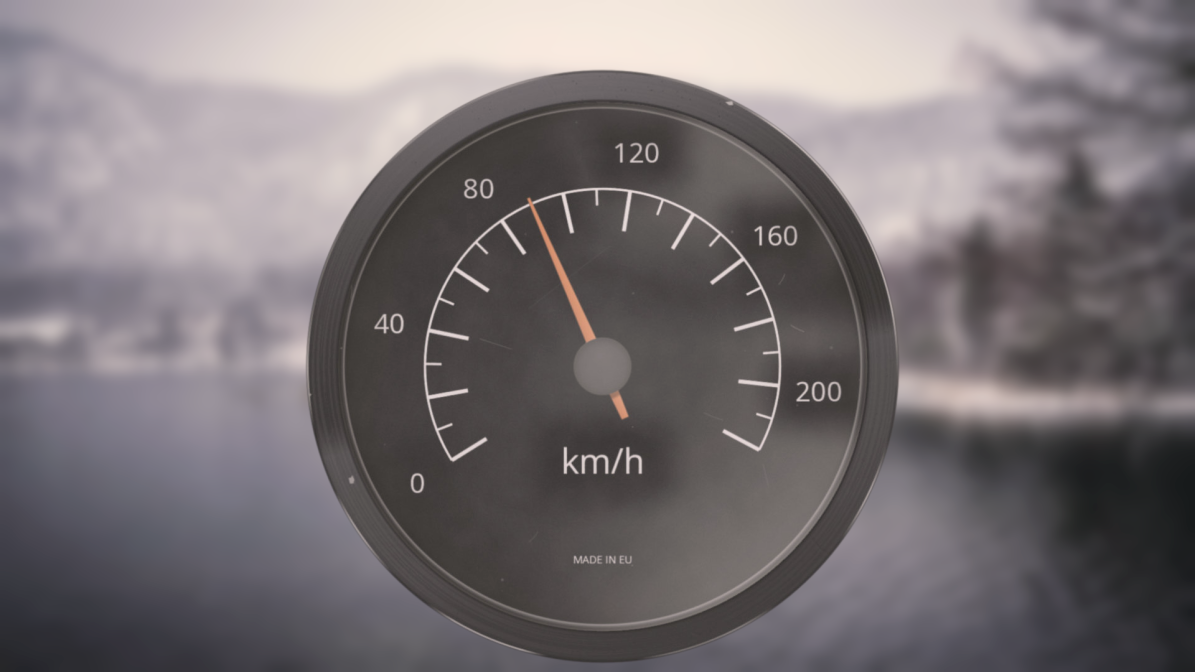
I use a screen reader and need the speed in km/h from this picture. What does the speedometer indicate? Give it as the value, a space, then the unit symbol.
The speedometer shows 90 km/h
